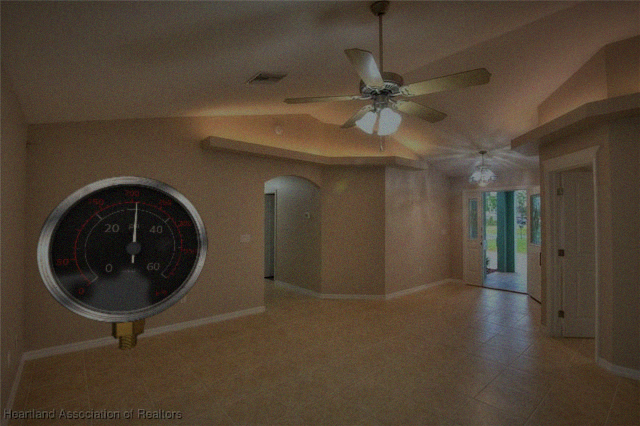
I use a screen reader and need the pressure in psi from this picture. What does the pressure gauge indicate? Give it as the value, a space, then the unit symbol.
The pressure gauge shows 30 psi
